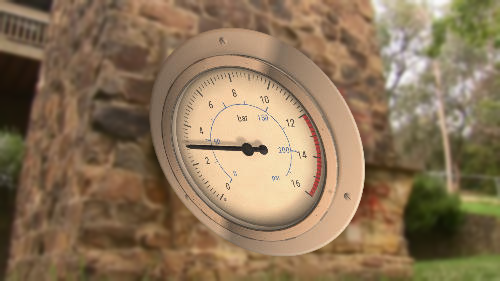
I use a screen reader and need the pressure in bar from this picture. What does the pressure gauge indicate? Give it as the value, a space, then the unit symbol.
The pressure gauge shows 3 bar
